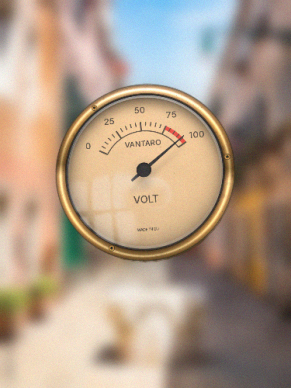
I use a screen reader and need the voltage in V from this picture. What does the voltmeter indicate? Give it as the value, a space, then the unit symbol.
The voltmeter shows 95 V
